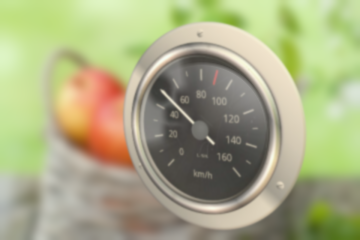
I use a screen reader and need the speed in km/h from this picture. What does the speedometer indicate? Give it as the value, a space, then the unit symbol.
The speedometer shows 50 km/h
